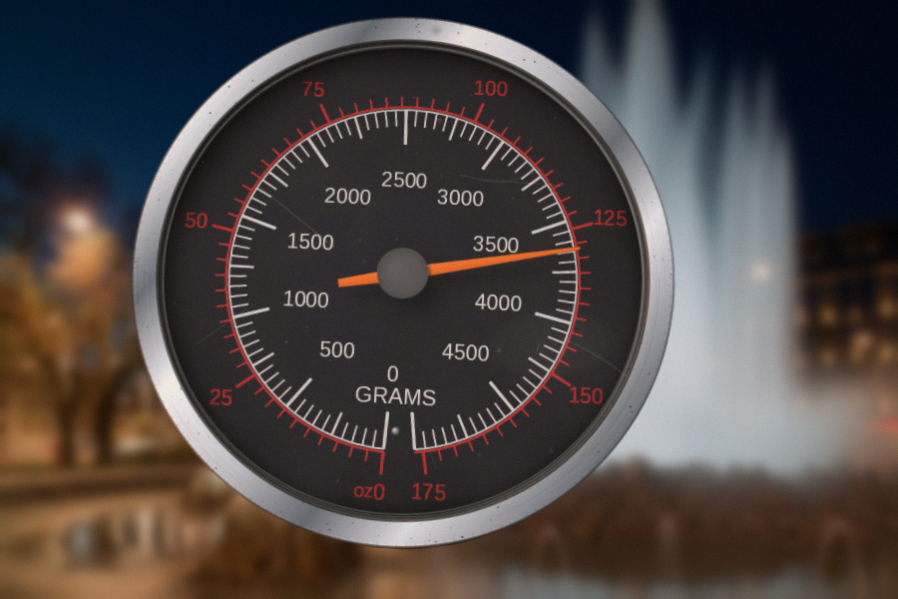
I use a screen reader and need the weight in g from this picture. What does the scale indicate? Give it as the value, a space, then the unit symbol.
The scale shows 3650 g
